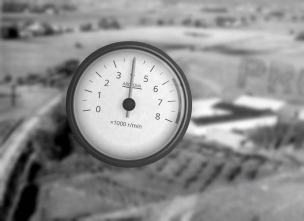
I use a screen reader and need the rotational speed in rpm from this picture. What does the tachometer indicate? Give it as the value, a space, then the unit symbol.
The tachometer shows 4000 rpm
